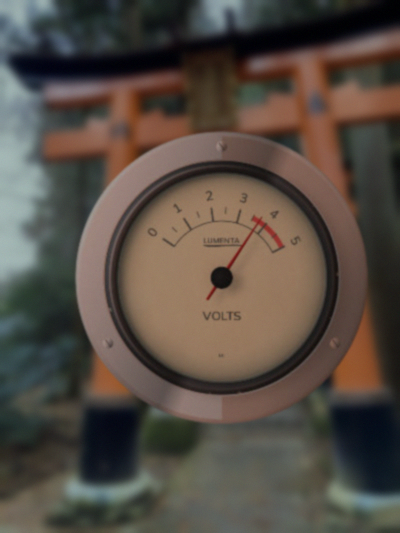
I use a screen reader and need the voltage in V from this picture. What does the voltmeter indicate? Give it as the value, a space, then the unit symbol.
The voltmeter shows 3.75 V
